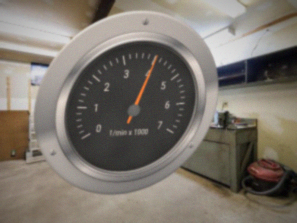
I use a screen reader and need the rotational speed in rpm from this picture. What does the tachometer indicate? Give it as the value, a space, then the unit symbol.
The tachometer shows 4000 rpm
